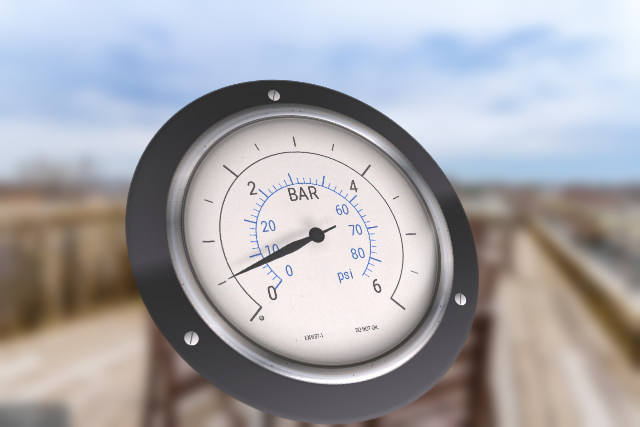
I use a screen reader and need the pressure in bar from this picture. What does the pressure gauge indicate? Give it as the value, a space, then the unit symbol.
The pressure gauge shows 0.5 bar
